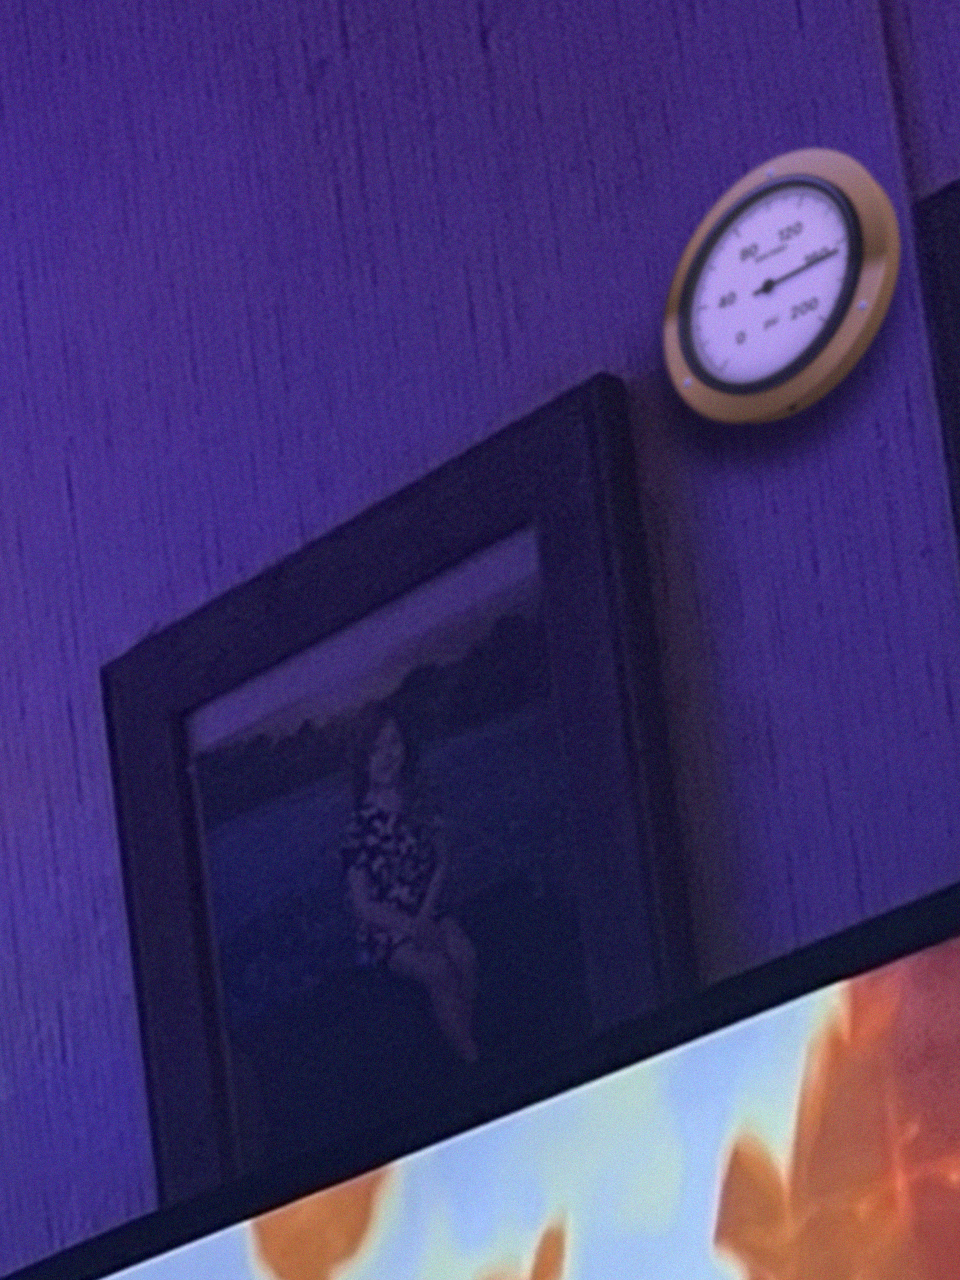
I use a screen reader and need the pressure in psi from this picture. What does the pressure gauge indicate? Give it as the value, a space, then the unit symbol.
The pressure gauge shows 165 psi
